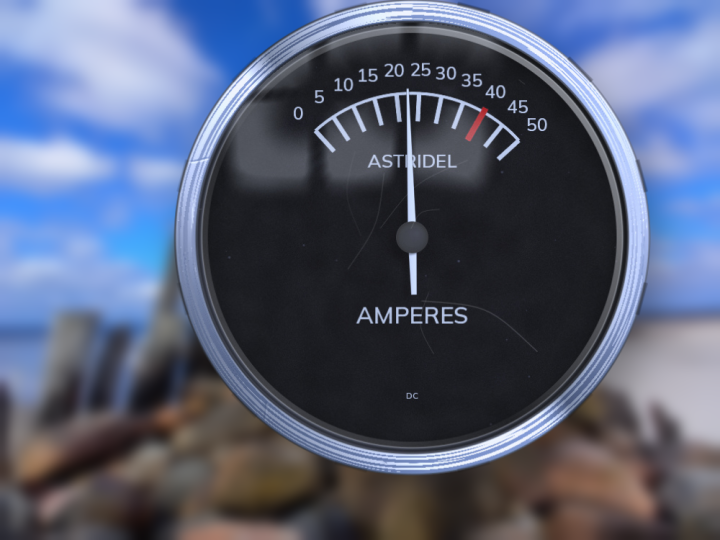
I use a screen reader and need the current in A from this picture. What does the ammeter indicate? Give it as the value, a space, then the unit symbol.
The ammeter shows 22.5 A
